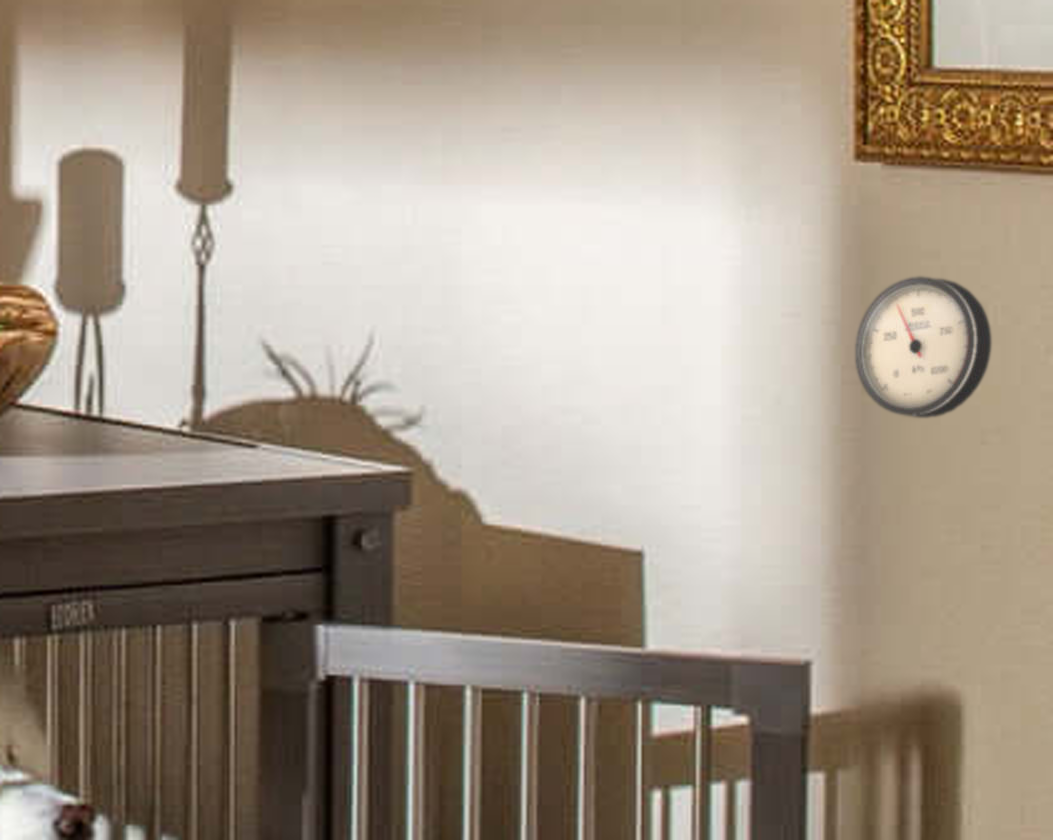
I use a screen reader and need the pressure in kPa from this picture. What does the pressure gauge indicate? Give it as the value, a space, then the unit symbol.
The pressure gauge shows 400 kPa
